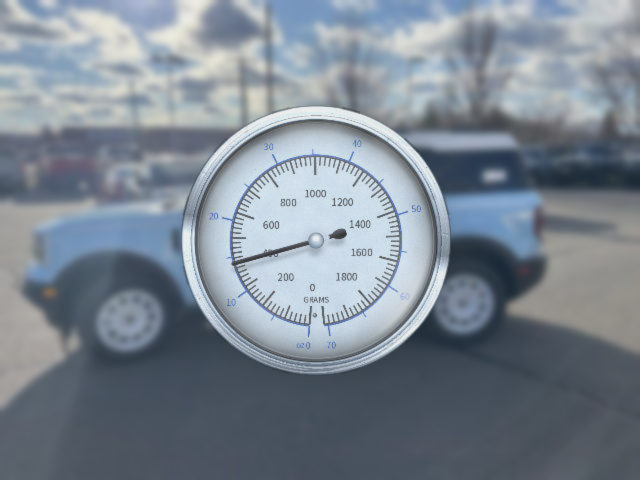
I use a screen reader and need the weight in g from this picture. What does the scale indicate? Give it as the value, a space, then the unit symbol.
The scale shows 400 g
